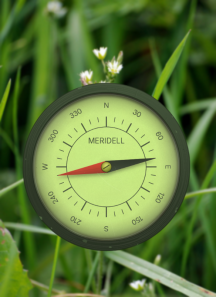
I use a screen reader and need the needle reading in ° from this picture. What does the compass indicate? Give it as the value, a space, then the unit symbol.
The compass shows 260 °
